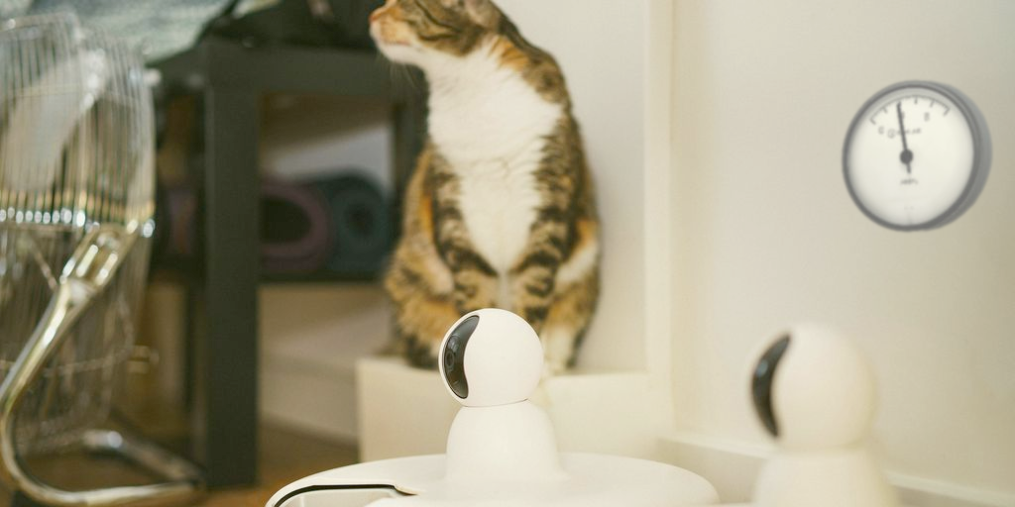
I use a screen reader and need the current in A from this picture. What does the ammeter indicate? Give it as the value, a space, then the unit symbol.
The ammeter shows 4 A
